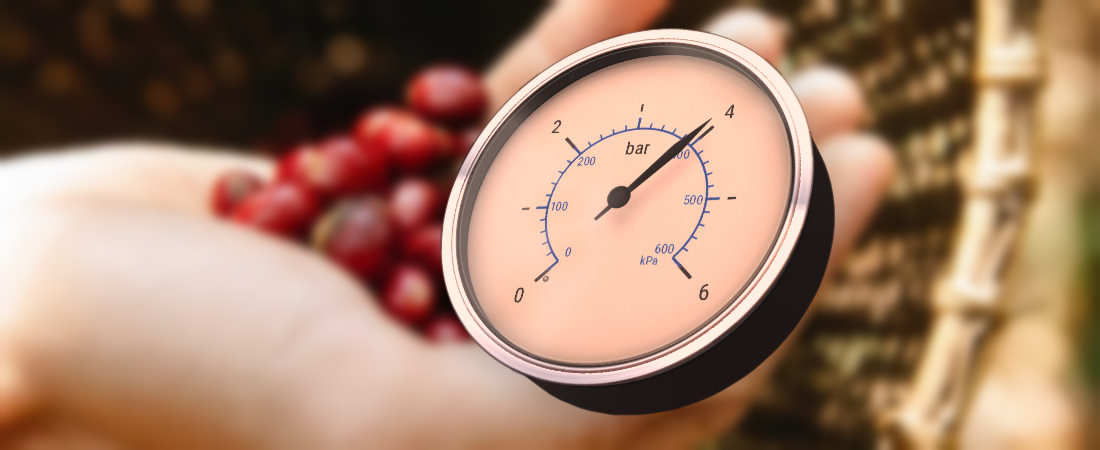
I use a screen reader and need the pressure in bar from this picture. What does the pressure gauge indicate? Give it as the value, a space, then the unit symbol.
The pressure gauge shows 4 bar
